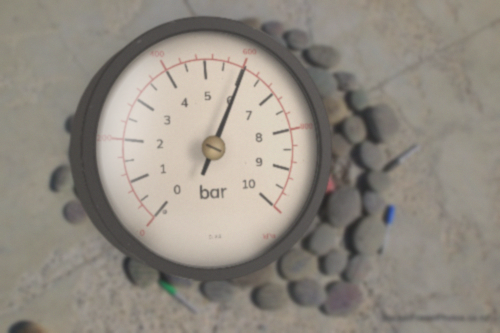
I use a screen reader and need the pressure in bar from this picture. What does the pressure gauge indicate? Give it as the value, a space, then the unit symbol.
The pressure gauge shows 6 bar
